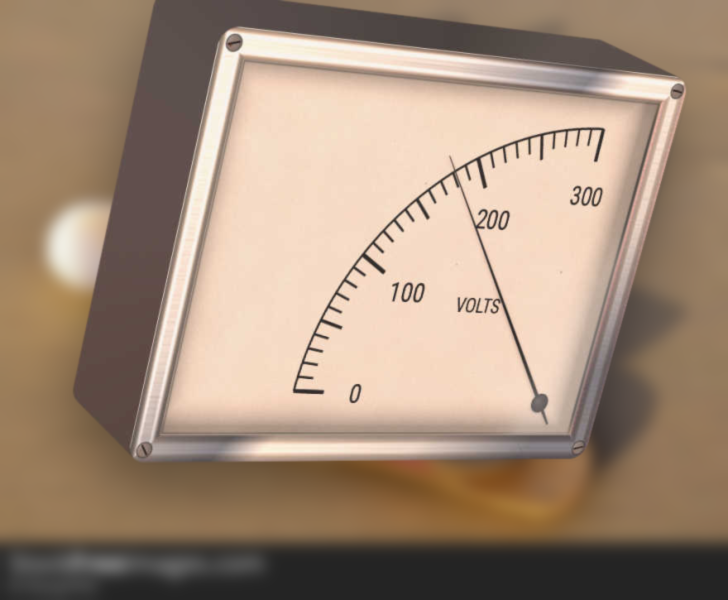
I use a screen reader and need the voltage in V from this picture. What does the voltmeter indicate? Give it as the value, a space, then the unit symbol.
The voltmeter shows 180 V
